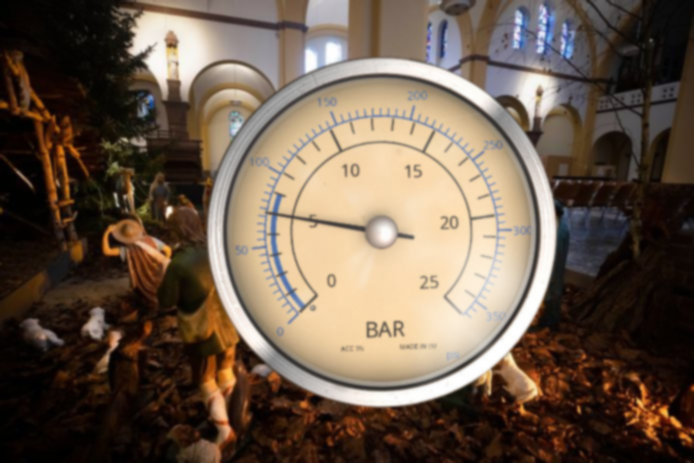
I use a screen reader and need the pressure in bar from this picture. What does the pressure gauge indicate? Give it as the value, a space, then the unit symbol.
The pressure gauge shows 5 bar
